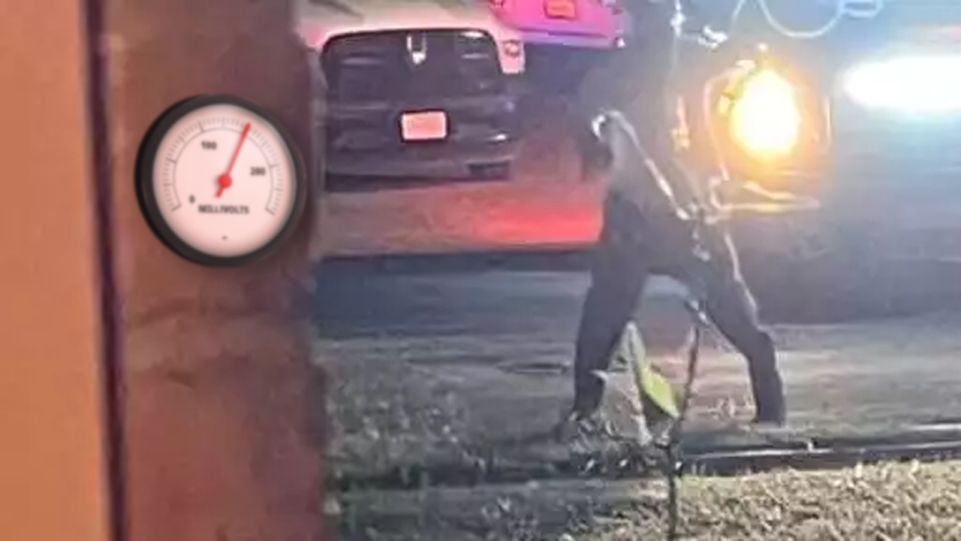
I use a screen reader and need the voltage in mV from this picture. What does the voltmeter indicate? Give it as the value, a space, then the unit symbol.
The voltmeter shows 150 mV
